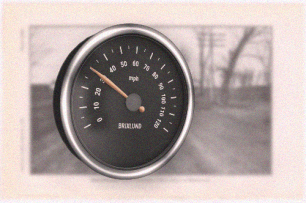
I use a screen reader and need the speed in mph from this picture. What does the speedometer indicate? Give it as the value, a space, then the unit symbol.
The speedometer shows 30 mph
